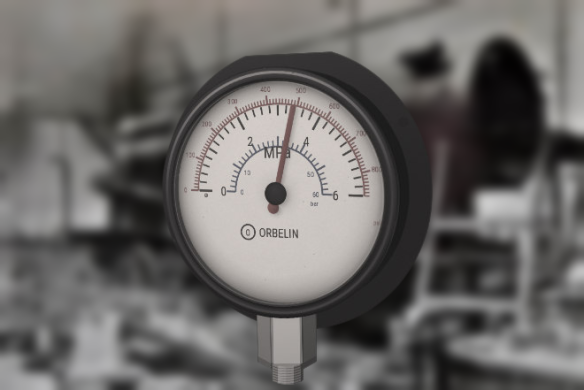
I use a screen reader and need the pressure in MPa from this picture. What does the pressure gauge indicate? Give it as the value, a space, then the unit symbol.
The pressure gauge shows 3.4 MPa
